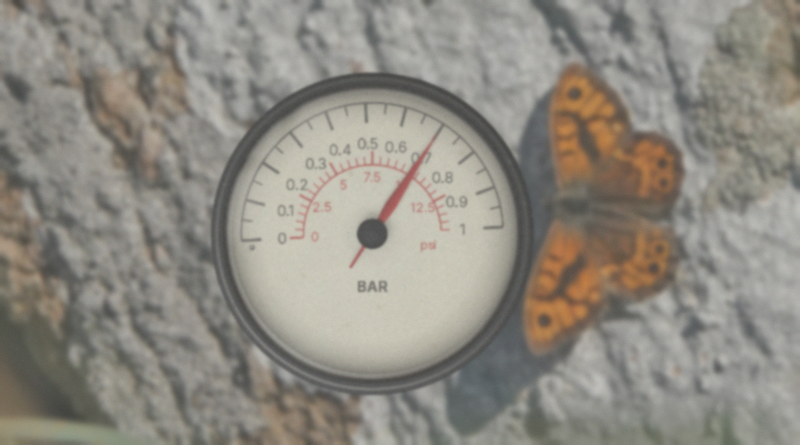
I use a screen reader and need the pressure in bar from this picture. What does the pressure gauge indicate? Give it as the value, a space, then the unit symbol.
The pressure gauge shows 0.7 bar
